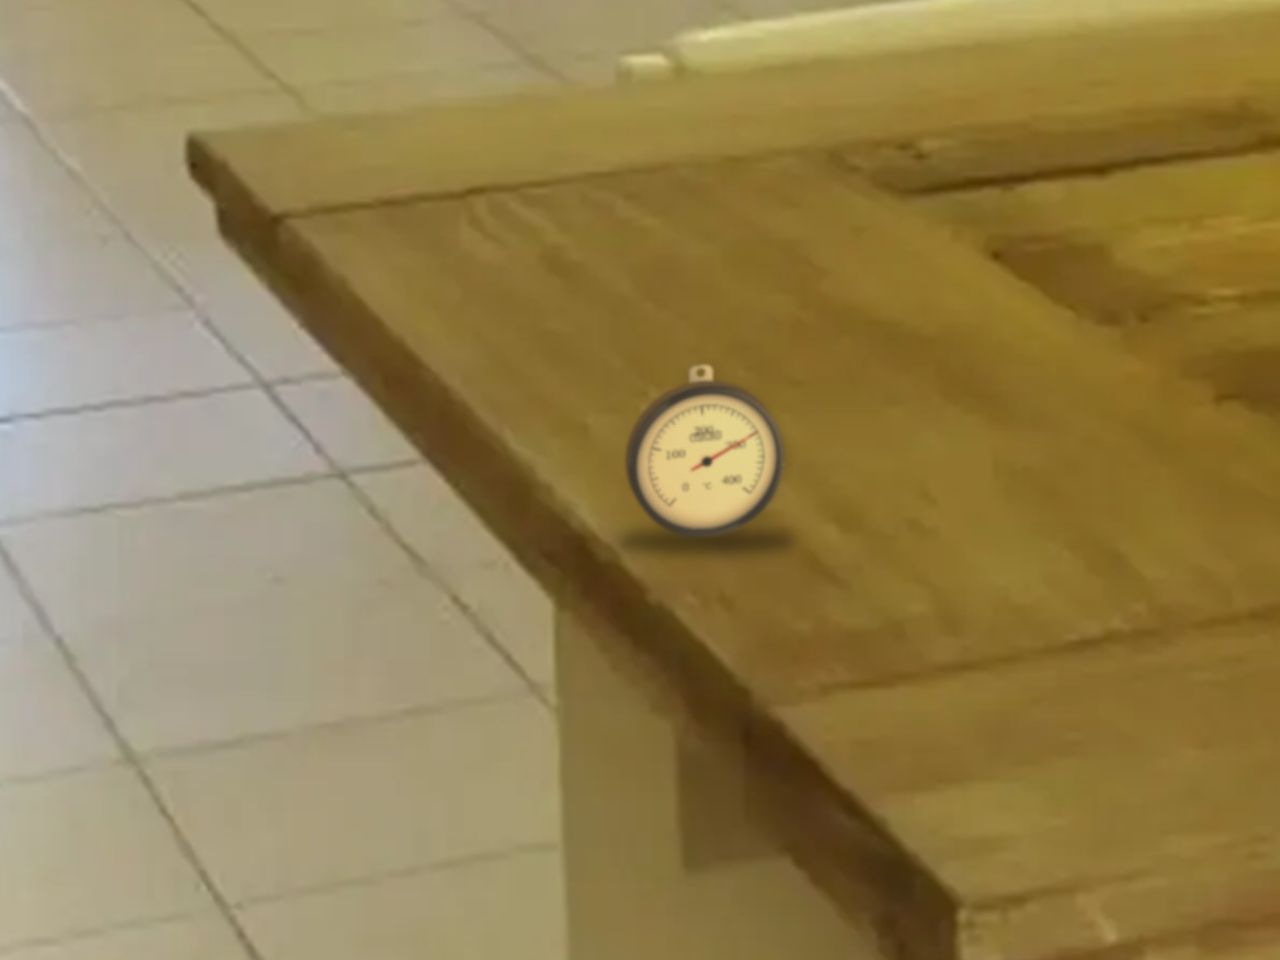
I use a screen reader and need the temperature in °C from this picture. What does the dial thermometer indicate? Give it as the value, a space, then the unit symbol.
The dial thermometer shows 300 °C
